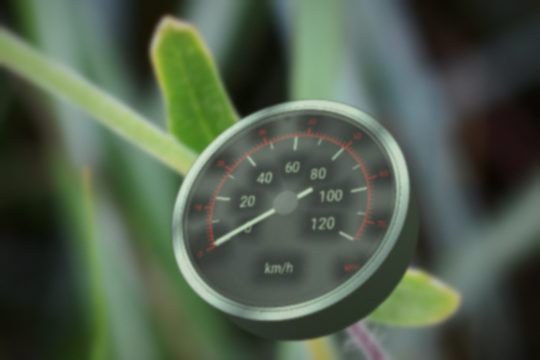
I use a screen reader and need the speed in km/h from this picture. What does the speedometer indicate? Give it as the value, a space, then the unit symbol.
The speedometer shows 0 km/h
